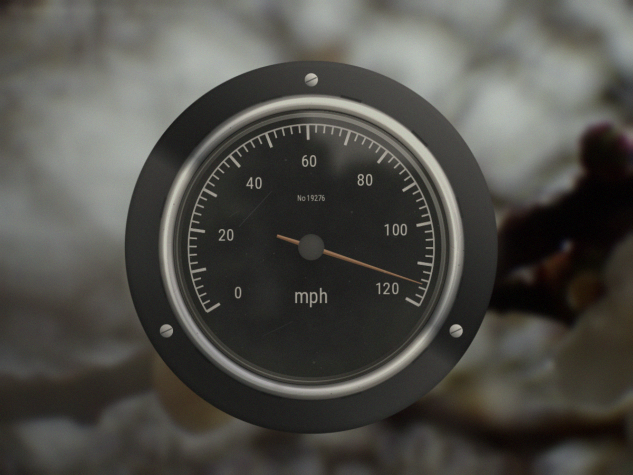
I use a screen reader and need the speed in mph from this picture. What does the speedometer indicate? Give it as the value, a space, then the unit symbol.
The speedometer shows 115 mph
